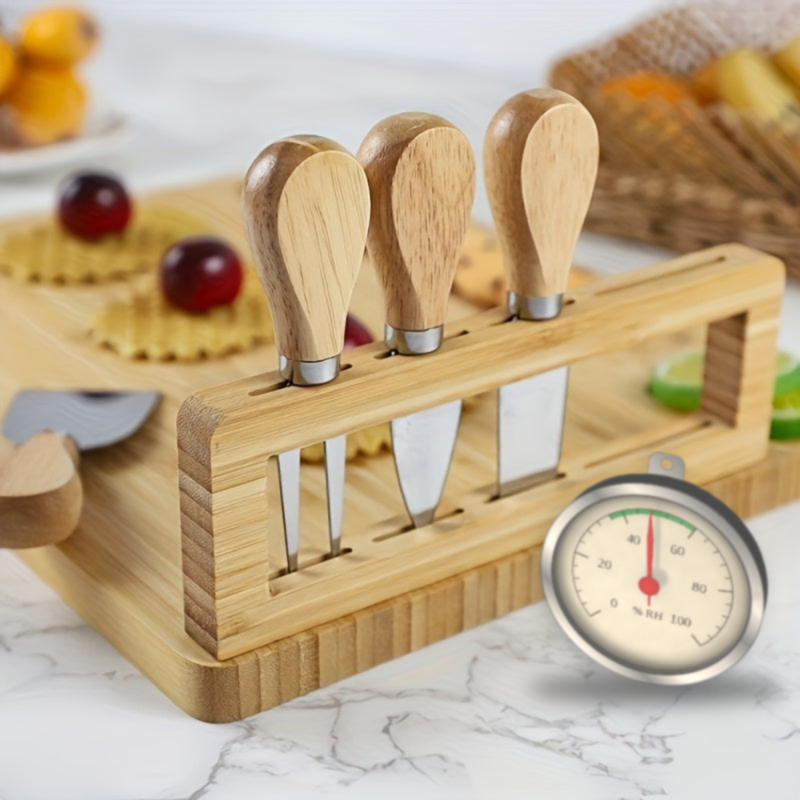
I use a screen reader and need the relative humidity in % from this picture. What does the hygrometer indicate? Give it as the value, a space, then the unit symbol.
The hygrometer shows 48 %
